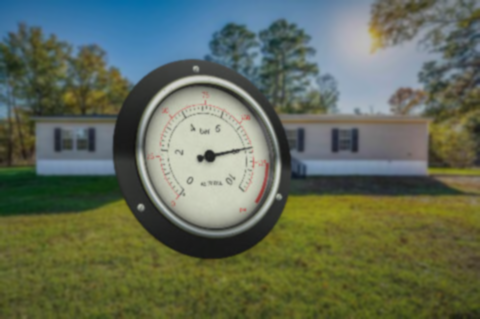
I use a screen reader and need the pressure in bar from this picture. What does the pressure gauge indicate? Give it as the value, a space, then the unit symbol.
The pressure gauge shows 8 bar
